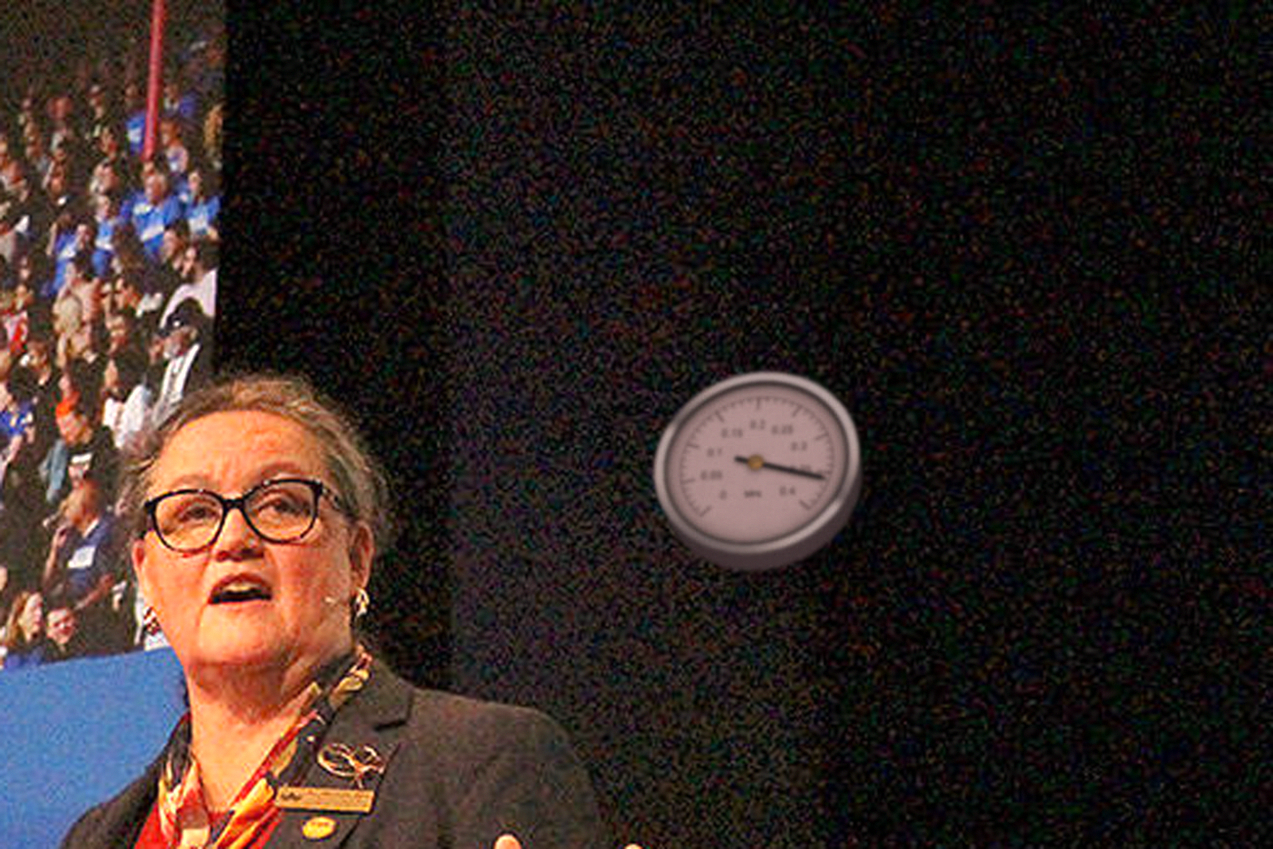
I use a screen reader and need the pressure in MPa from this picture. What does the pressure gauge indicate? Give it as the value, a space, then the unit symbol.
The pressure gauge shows 0.36 MPa
